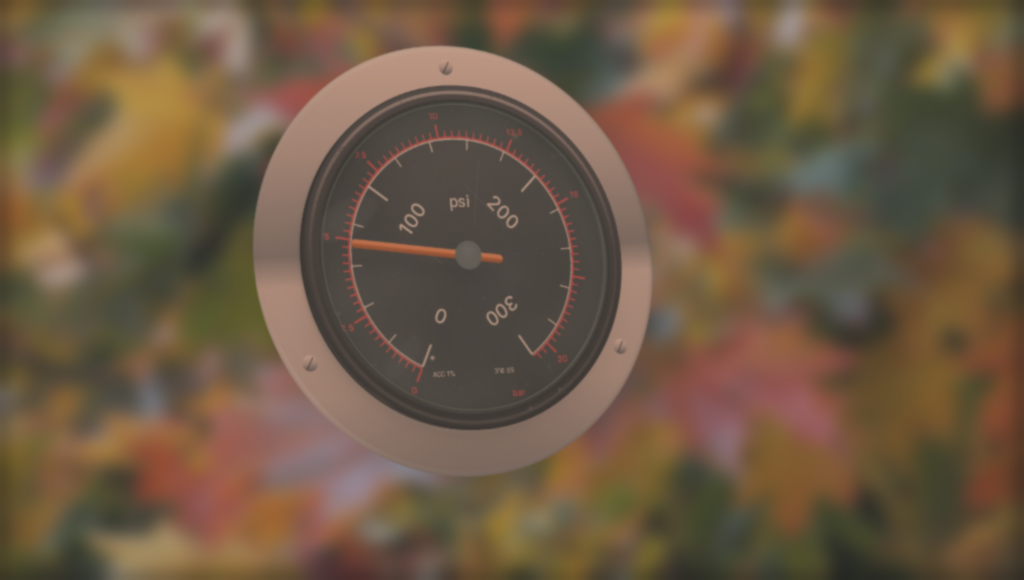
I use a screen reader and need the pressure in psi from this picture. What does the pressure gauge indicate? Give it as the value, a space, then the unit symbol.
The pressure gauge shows 70 psi
